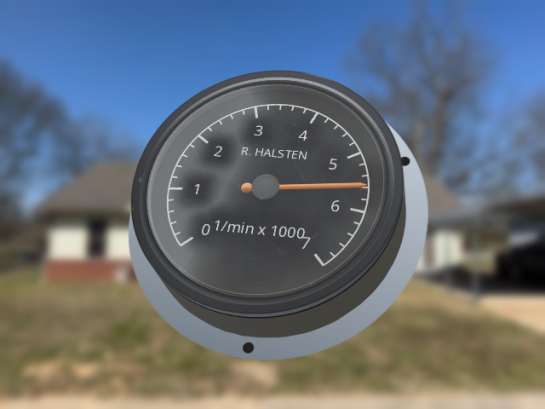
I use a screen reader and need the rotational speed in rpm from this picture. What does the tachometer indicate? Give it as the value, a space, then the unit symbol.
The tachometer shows 5600 rpm
